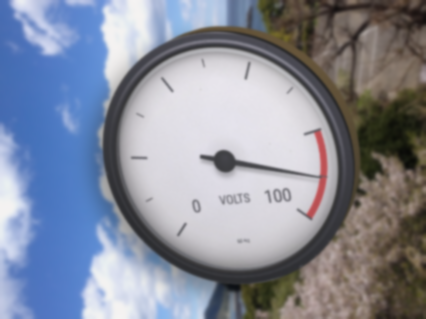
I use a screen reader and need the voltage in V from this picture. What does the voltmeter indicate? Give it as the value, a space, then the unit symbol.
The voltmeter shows 90 V
